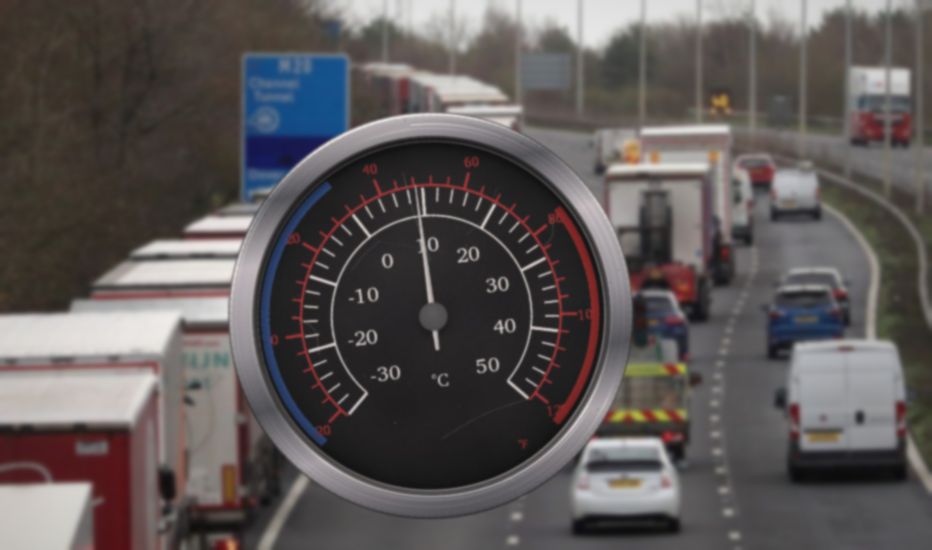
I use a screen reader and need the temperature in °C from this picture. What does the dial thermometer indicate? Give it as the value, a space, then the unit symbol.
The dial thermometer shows 9 °C
